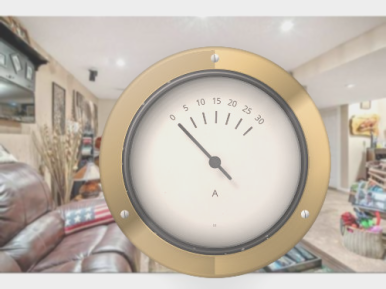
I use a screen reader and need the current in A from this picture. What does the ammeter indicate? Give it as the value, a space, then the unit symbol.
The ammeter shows 0 A
